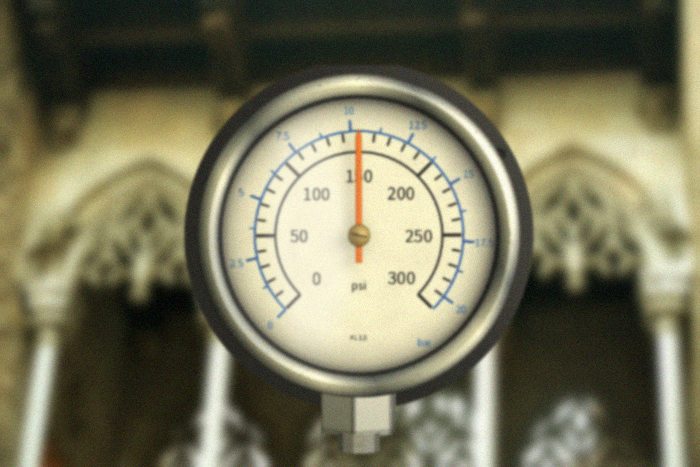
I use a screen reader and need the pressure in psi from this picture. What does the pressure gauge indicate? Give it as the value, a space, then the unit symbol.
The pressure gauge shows 150 psi
